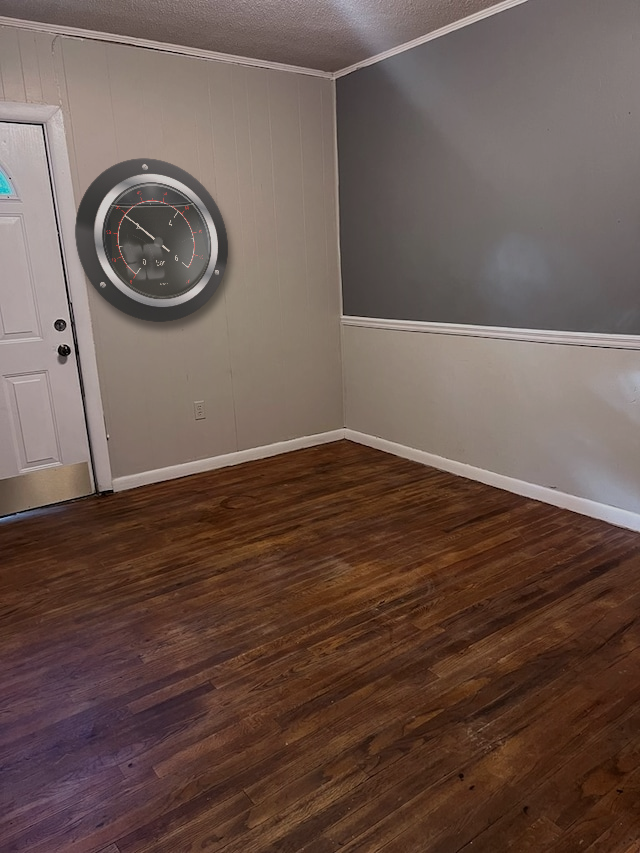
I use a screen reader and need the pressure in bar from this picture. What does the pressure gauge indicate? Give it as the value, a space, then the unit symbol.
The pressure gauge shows 2 bar
